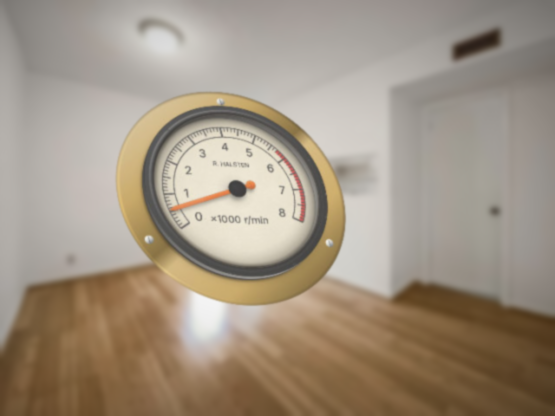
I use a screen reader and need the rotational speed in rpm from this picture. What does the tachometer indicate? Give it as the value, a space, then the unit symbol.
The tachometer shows 500 rpm
